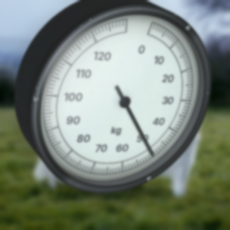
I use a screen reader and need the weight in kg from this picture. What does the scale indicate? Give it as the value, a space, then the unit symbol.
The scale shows 50 kg
